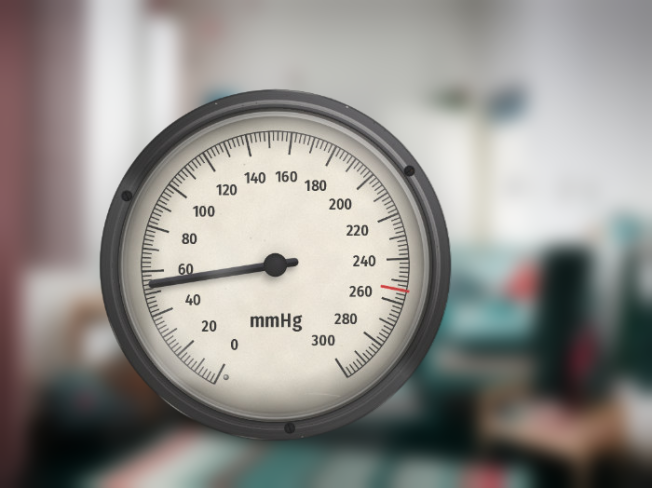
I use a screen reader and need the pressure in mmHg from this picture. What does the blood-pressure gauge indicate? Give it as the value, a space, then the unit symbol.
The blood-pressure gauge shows 54 mmHg
